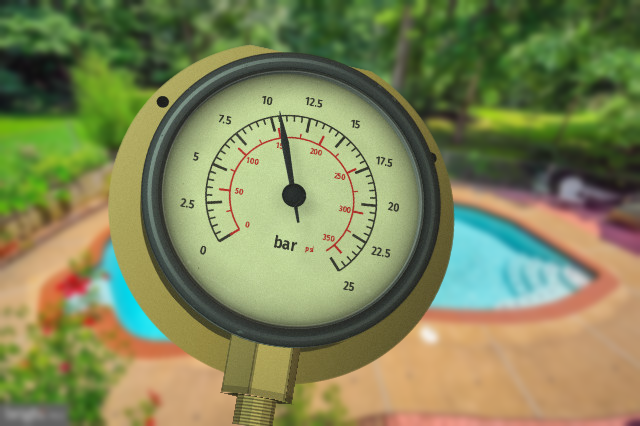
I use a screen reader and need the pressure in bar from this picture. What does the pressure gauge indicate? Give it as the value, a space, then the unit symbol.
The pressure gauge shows 10.5 bar
